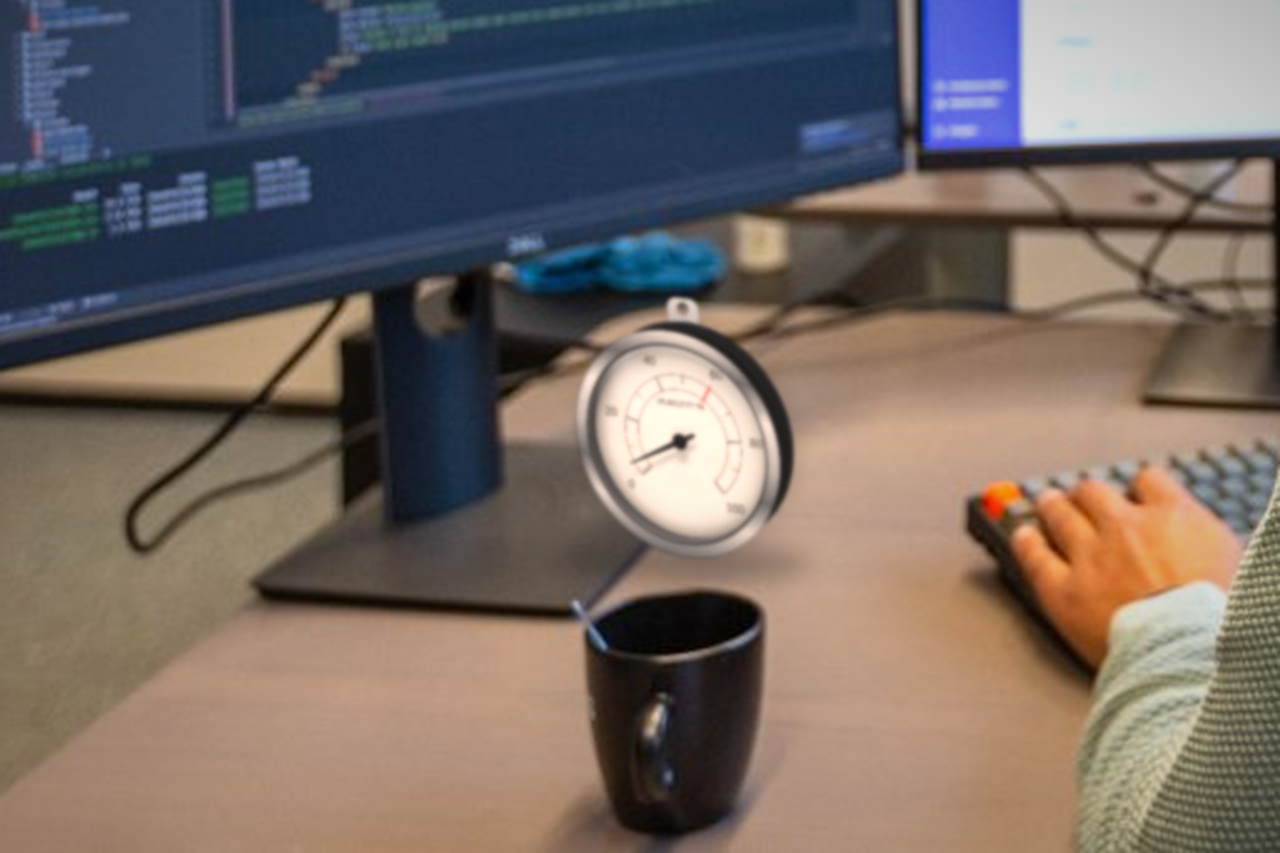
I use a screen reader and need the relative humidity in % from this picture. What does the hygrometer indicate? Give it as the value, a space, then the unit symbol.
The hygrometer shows 5 %
